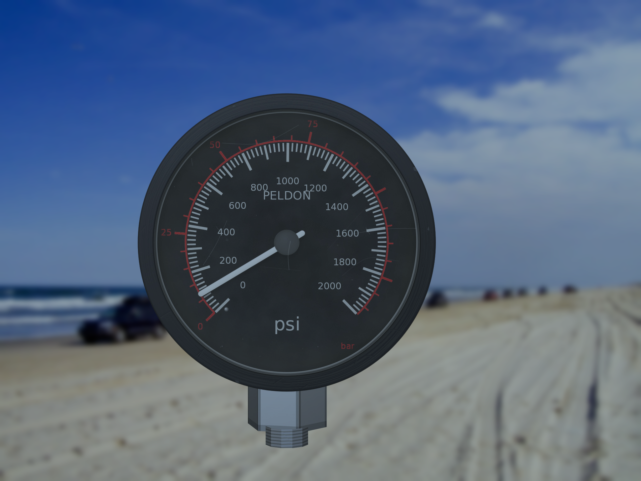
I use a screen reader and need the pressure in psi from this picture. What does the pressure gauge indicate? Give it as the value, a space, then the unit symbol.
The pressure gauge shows 100 psi
